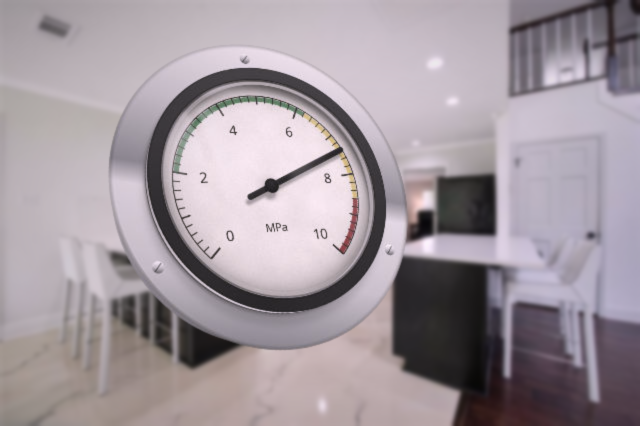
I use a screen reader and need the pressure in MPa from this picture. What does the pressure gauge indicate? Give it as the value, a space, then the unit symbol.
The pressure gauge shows 7.4 MPa
